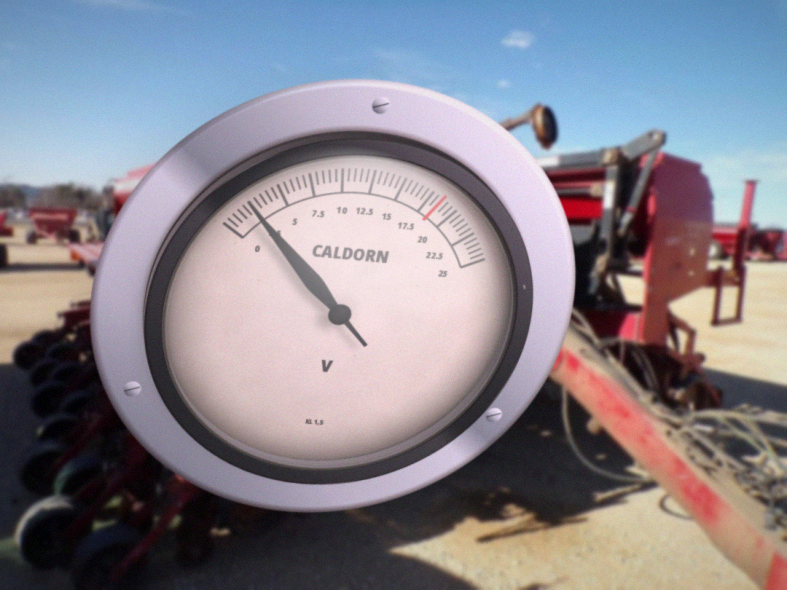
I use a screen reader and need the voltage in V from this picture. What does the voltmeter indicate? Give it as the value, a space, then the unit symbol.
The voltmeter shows 2.5 V
